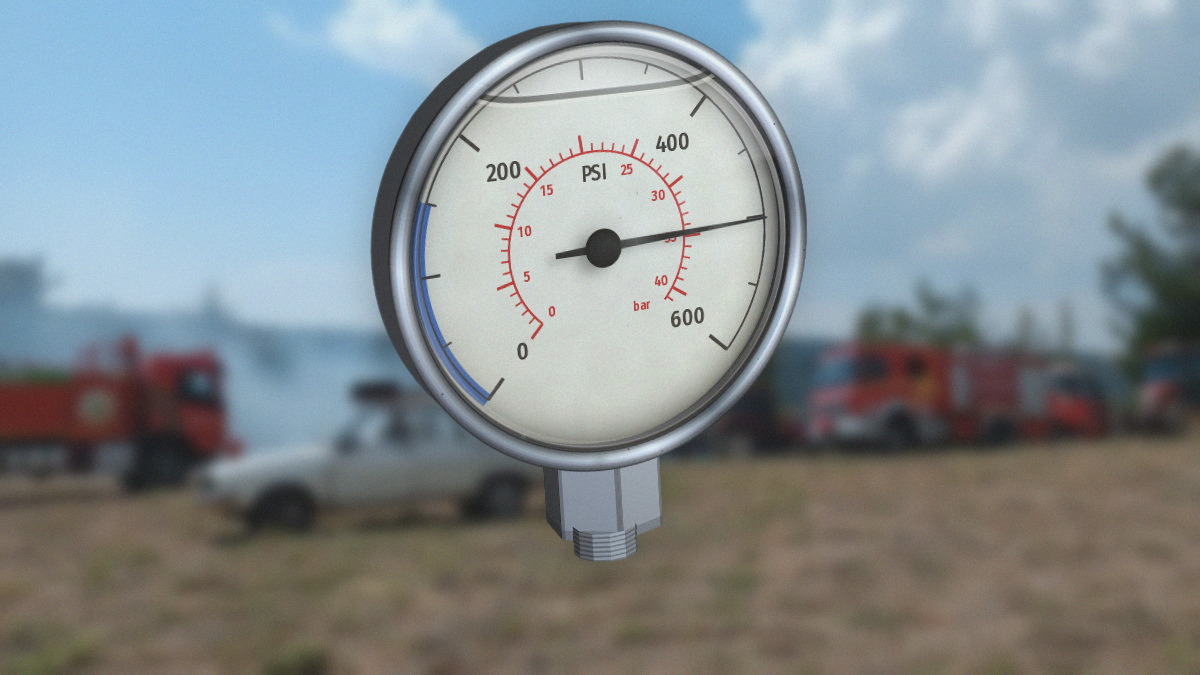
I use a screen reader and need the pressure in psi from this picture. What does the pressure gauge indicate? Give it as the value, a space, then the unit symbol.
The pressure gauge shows 500 psi
